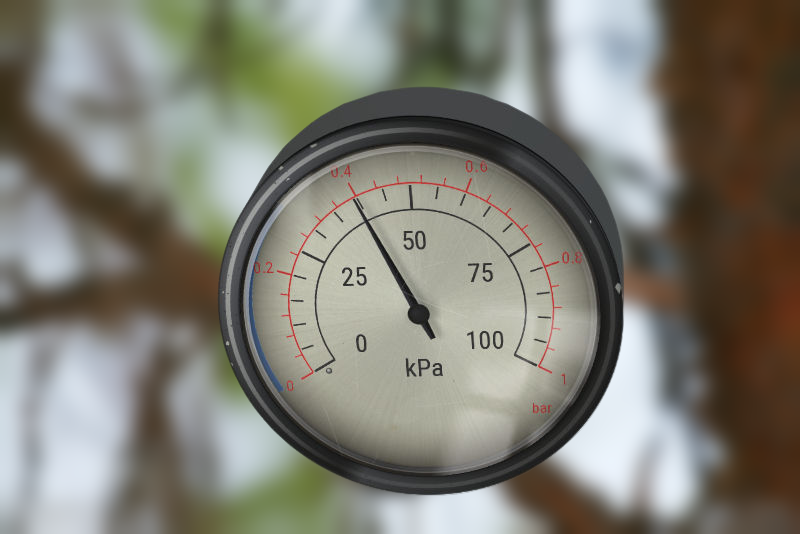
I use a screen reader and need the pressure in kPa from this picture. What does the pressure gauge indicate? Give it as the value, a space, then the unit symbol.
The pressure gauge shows 40 kPa
